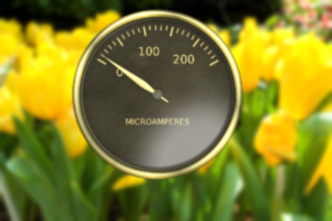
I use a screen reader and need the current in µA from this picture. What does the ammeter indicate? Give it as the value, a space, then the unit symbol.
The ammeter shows 10 µA
